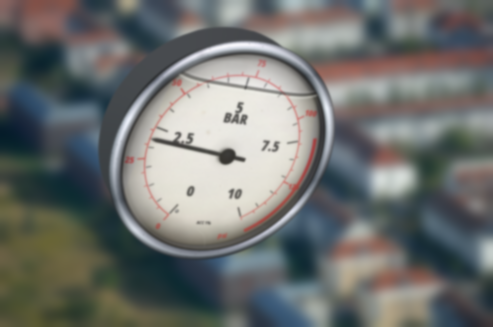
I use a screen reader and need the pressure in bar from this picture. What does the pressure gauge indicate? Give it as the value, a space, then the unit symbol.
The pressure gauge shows 2.25 bar
